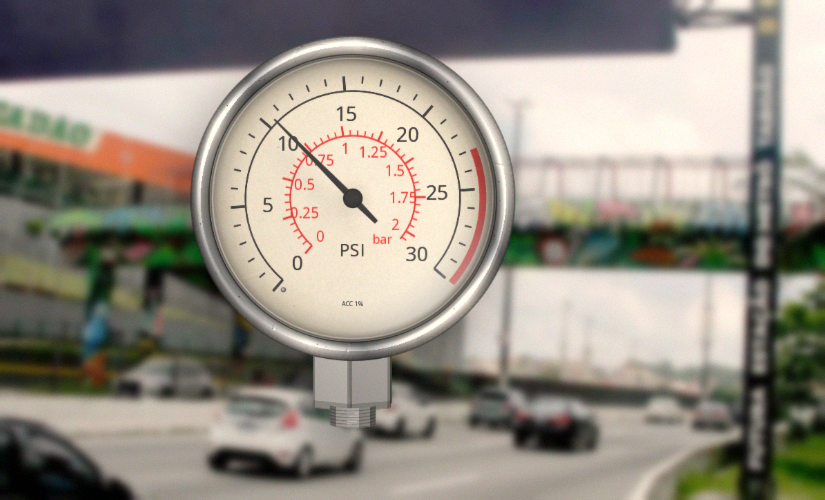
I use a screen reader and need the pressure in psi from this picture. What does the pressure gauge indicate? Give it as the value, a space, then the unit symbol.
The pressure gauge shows 10.5 psi
